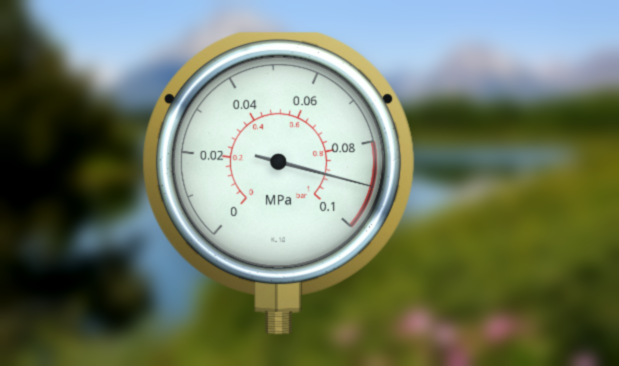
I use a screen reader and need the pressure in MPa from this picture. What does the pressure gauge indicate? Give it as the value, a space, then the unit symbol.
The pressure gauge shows 0.09 MPa
